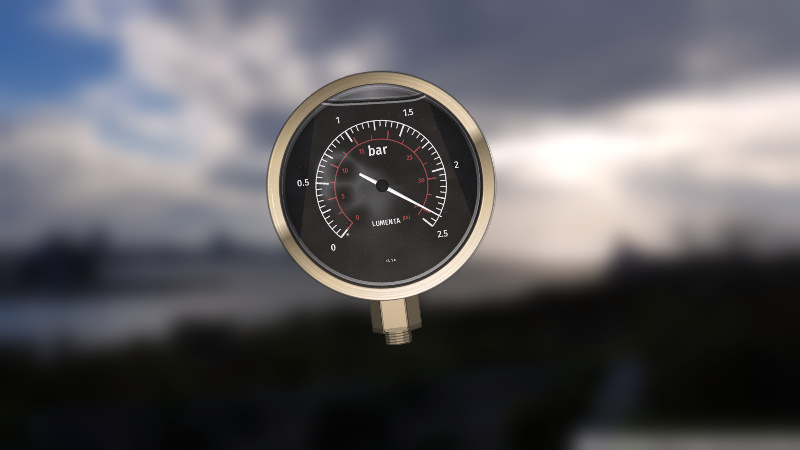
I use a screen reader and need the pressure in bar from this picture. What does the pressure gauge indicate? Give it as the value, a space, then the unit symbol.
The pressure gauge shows 2.4 bar
